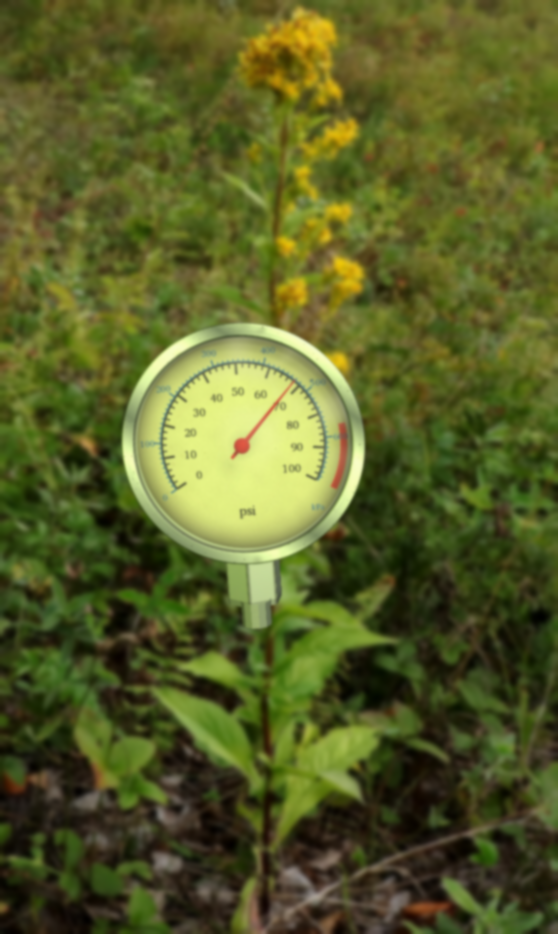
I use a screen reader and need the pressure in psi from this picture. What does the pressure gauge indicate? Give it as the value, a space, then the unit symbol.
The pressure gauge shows 68 psi
